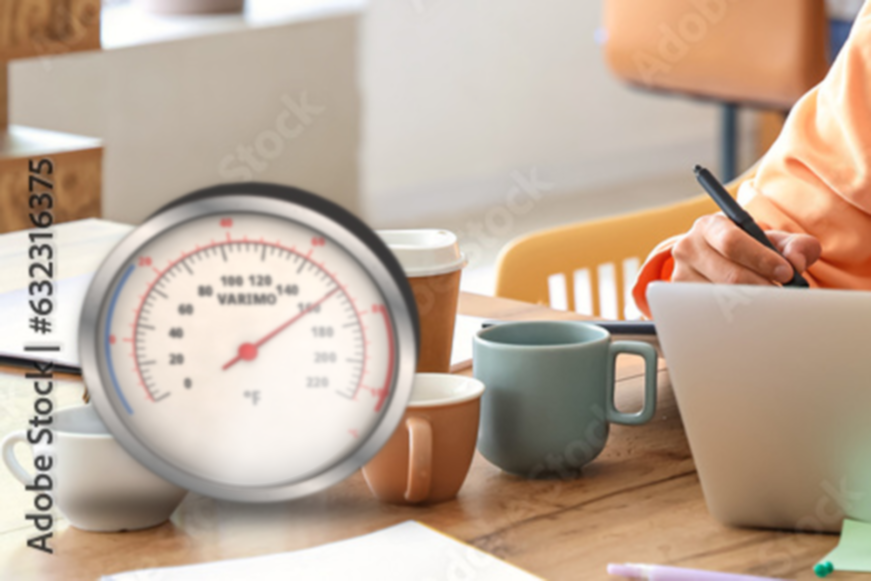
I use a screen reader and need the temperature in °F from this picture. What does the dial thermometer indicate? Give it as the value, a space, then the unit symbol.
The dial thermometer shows 160 °F
